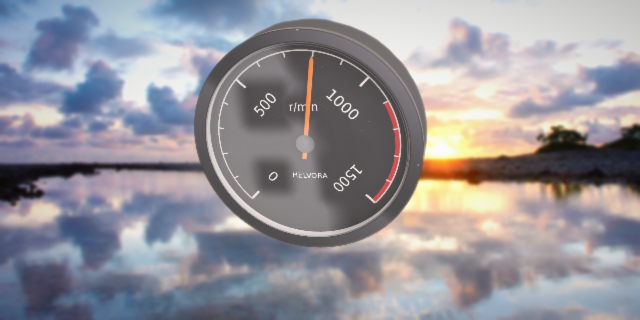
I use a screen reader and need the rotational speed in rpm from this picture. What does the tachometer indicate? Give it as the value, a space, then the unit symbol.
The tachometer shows 800 rpm
